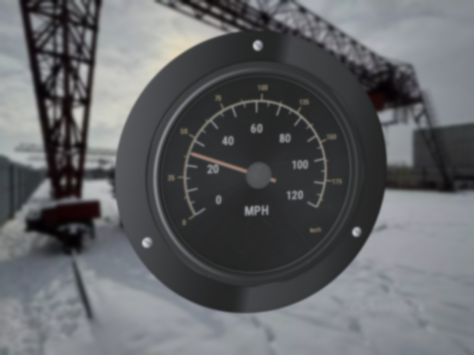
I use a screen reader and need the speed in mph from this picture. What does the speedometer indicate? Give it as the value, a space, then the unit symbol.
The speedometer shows 25 mph
